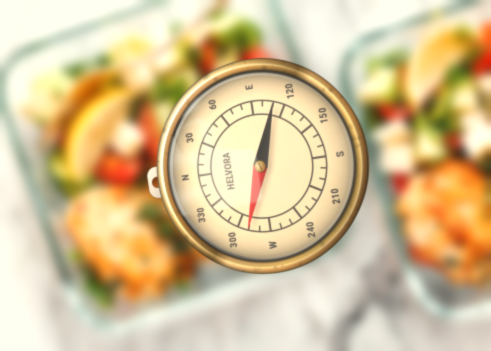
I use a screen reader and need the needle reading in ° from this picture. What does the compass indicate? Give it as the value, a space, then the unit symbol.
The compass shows 290 °
